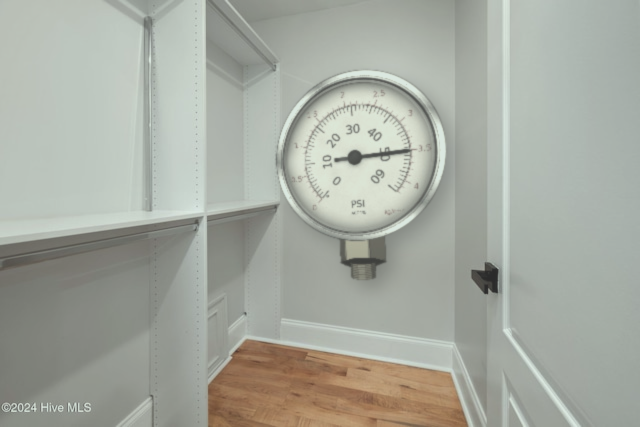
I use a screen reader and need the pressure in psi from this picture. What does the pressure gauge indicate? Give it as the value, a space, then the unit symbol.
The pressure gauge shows 50 psi
